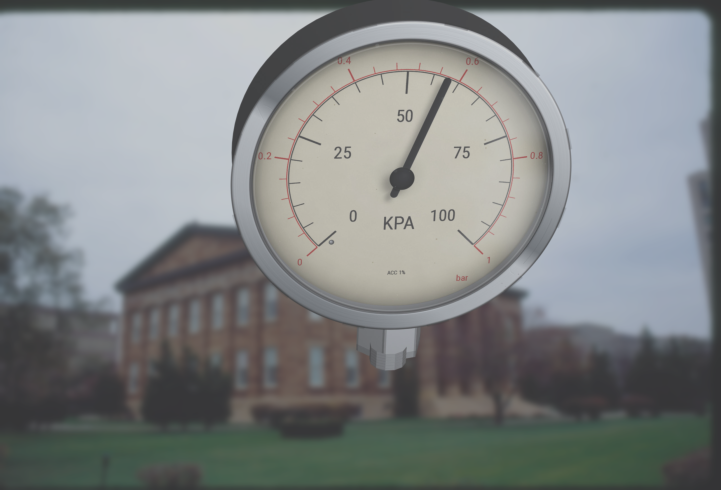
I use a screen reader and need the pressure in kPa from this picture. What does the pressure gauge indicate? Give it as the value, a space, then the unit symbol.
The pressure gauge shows 57.5 kPa
